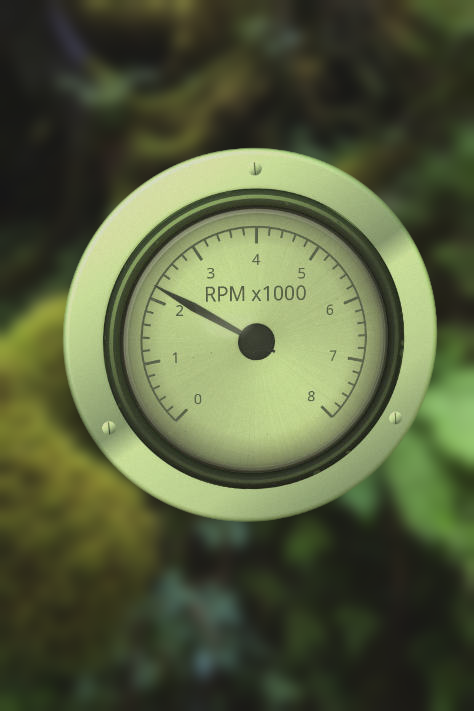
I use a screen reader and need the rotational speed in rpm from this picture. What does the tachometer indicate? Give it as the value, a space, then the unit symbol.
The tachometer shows 2200 rpm
